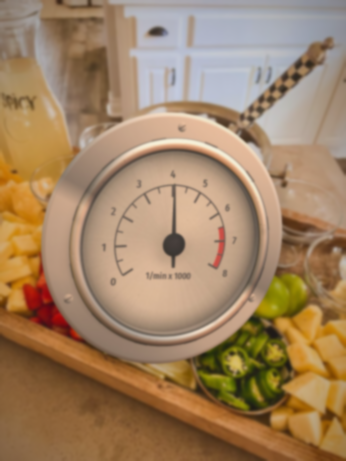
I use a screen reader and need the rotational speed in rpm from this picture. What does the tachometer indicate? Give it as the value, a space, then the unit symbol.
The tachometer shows 4000 rpm
